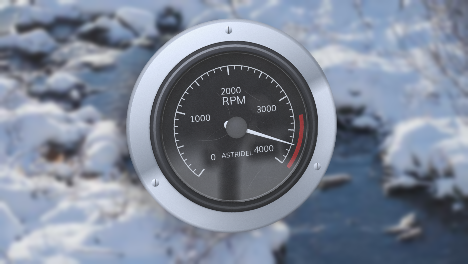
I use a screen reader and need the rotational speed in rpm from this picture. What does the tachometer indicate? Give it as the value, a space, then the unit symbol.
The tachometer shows 3700 rpm
